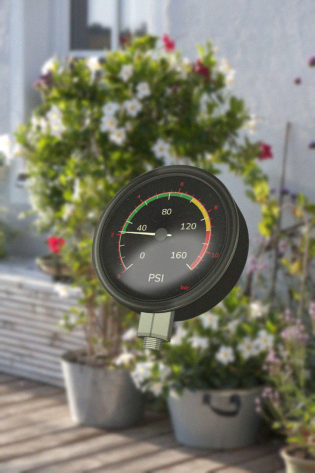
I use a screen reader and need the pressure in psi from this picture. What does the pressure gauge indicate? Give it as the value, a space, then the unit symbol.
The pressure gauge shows 30 psi
